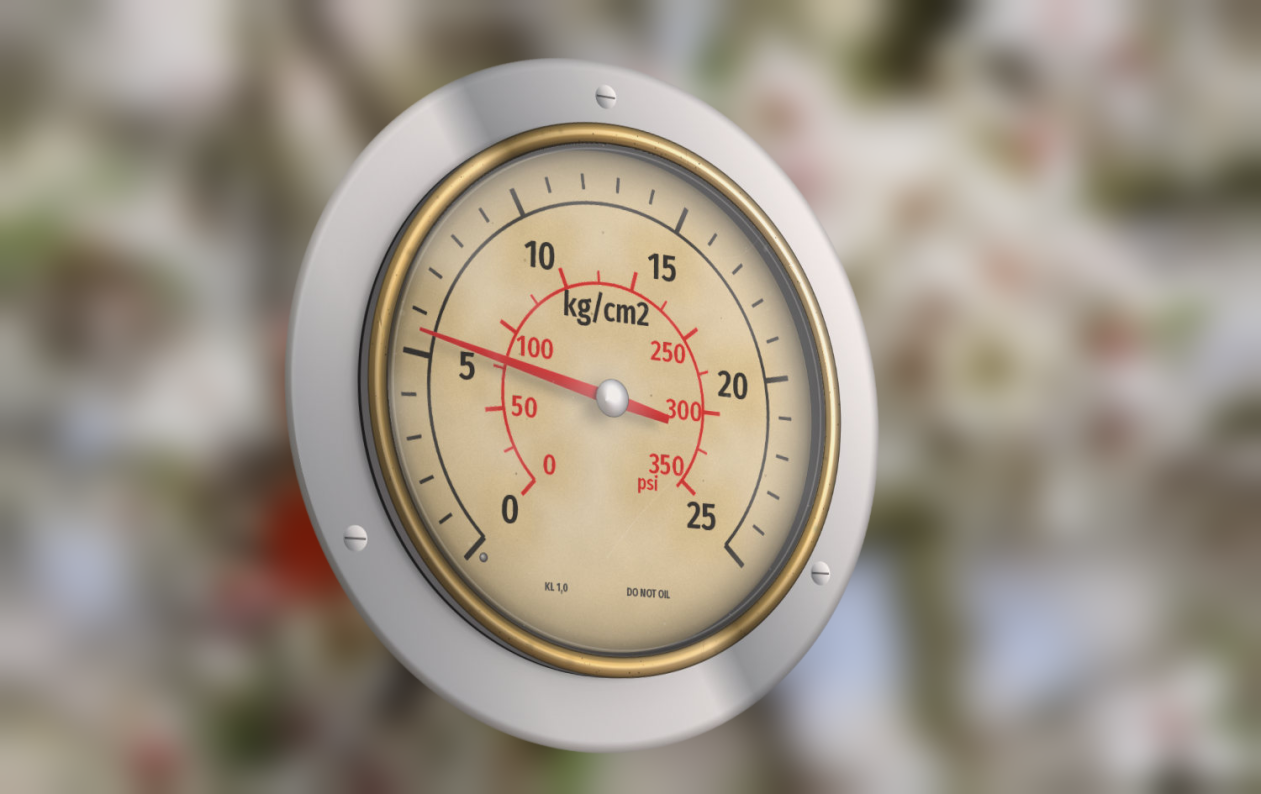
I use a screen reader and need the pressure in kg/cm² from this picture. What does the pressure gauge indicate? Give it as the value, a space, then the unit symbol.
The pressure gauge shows 5.5 kg/cm²
